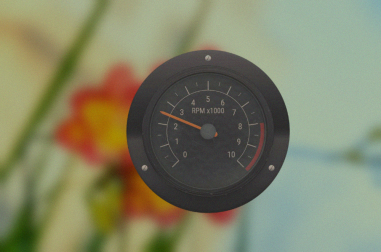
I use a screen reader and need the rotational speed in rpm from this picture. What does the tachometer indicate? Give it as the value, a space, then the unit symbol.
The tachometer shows 2500 rpm
